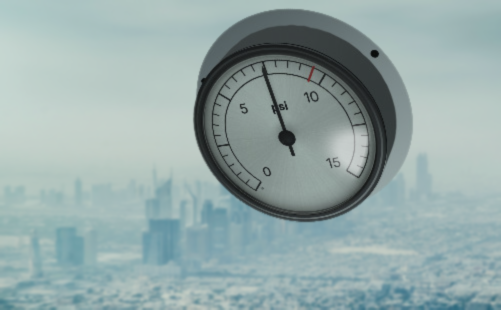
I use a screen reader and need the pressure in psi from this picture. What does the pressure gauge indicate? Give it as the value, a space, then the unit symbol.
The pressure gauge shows 7.5 psi
